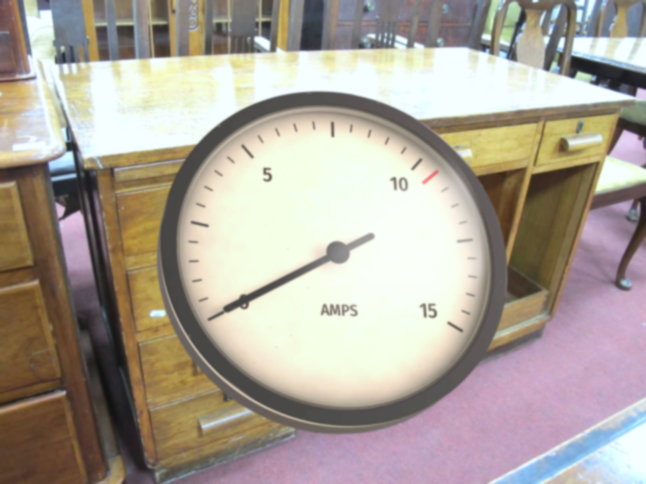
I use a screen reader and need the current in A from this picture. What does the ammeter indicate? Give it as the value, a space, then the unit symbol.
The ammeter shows 0 A
